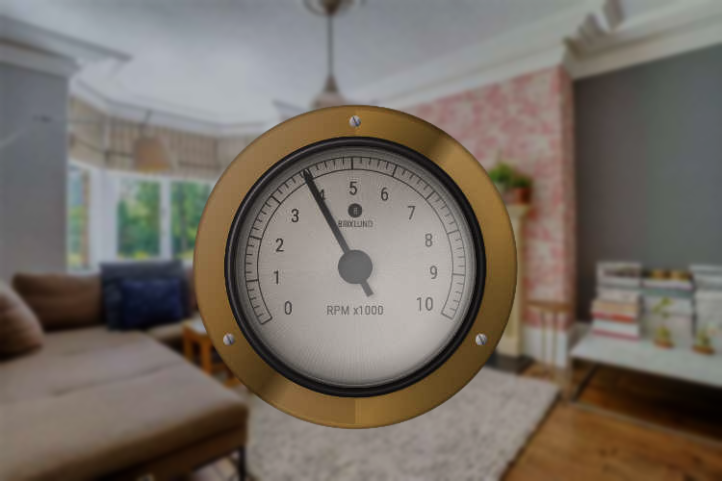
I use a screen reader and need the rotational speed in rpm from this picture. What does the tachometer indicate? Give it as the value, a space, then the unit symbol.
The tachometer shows 3900 rpm
